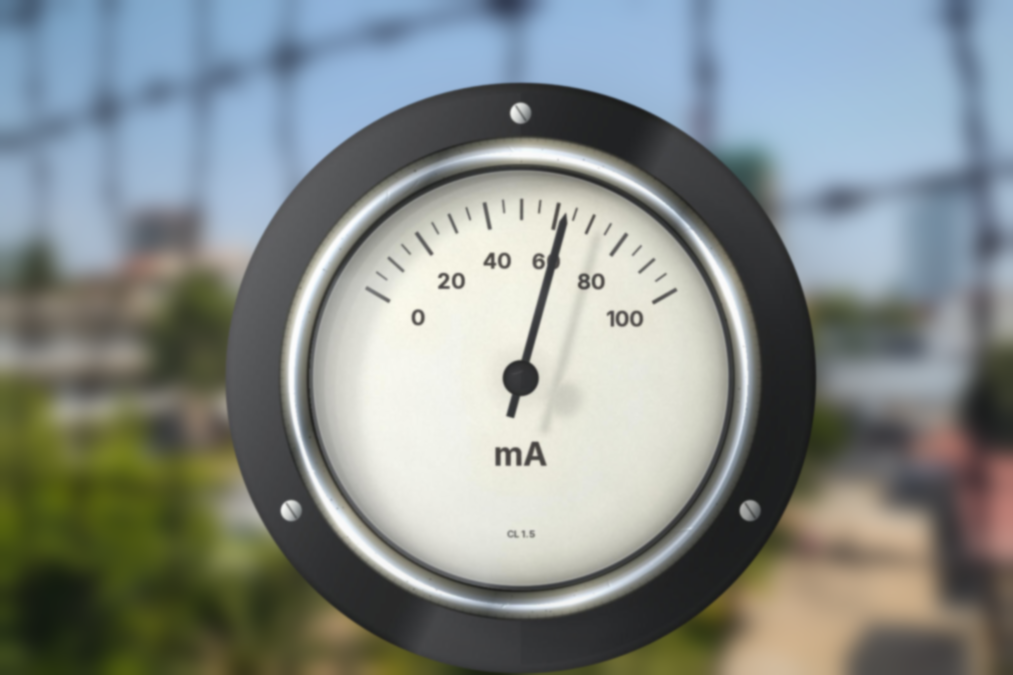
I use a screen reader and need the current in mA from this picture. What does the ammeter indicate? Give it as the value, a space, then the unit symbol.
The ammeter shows 62.5 mA
